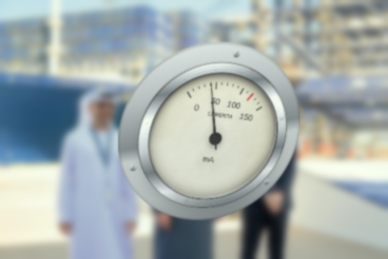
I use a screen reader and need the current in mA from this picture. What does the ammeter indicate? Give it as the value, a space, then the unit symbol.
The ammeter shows 40 mA
